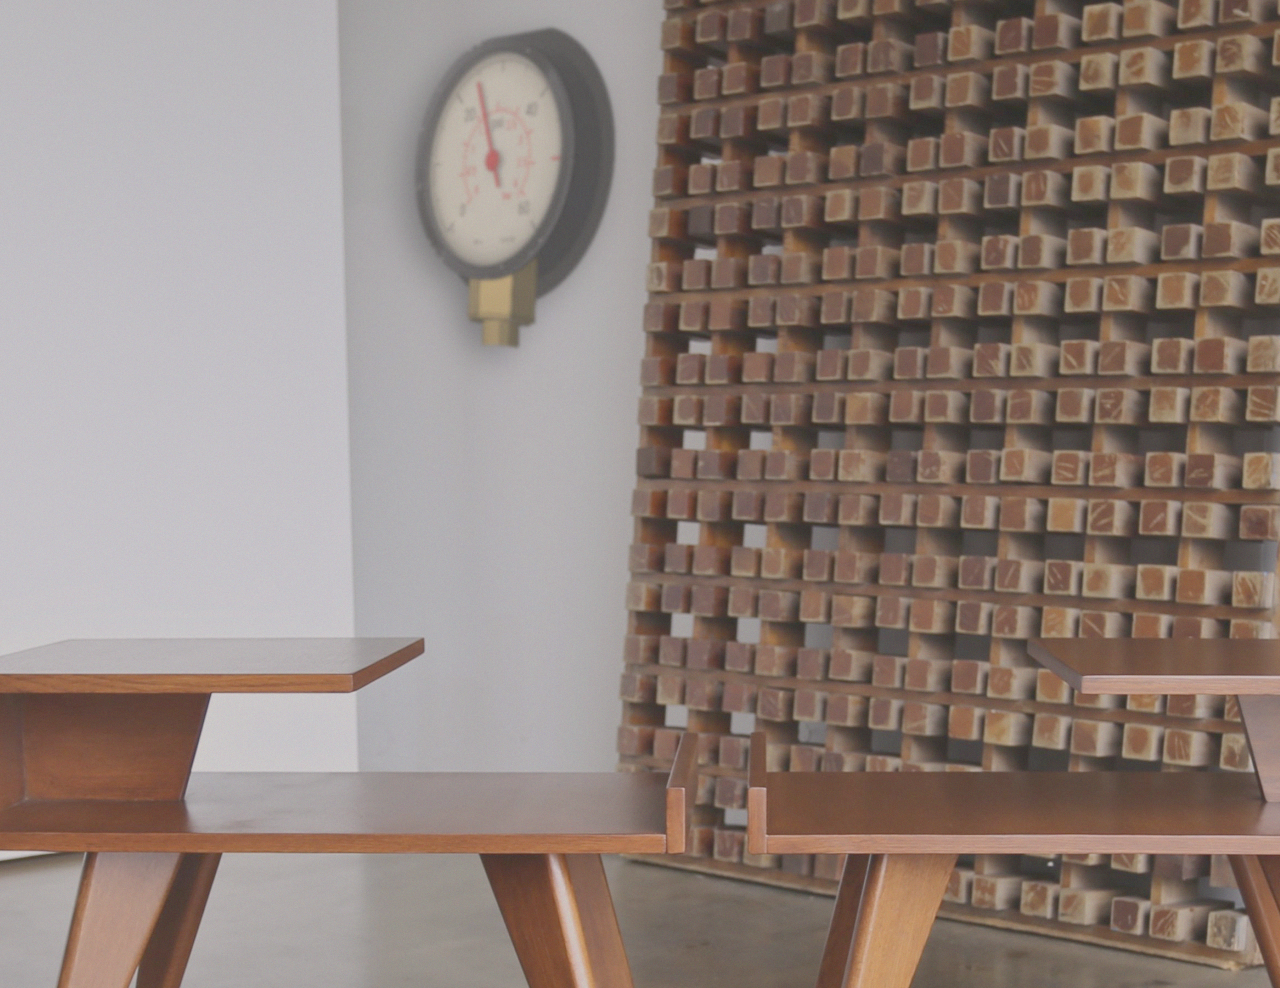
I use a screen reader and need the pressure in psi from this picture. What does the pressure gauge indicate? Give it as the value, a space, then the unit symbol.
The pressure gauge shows 25 psi
